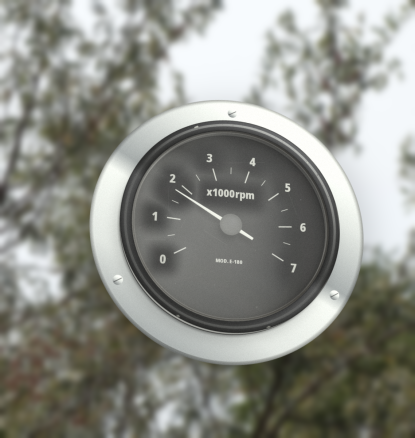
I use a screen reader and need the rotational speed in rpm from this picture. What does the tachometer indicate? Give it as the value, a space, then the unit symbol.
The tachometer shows 1750 rpm
